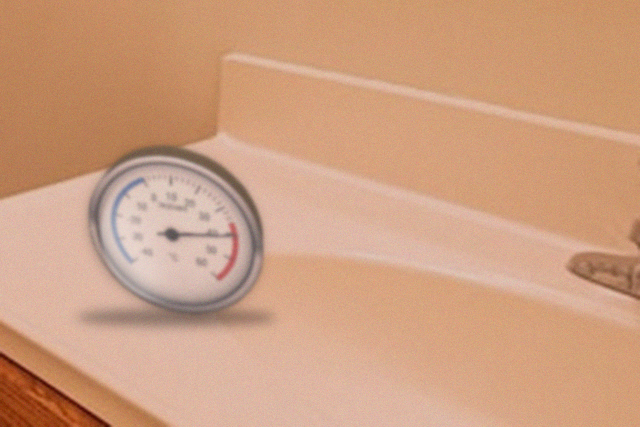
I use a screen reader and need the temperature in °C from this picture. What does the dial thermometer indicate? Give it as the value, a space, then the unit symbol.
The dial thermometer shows 40 °C
